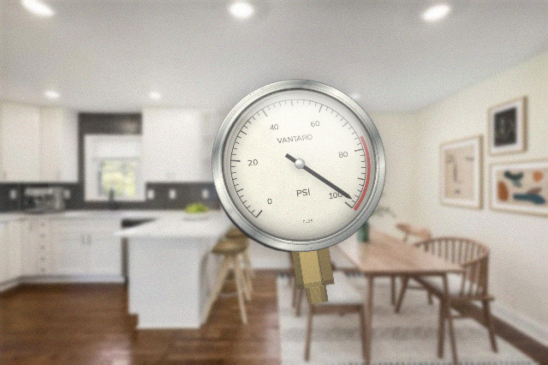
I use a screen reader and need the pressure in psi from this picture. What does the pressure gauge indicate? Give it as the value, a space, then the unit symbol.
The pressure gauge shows 98 psi
